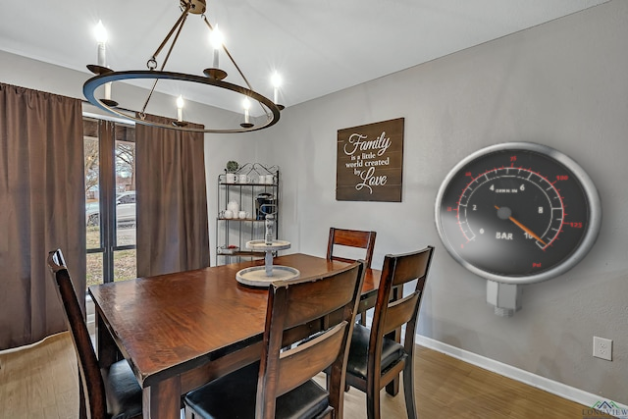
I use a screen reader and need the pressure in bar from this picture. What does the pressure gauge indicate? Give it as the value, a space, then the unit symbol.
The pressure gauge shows 9.75 bar
